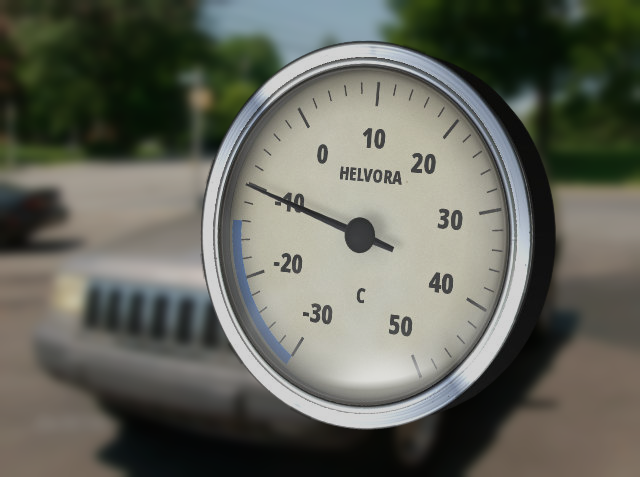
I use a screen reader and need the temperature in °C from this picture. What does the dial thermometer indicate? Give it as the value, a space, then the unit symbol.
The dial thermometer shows -10 °C
